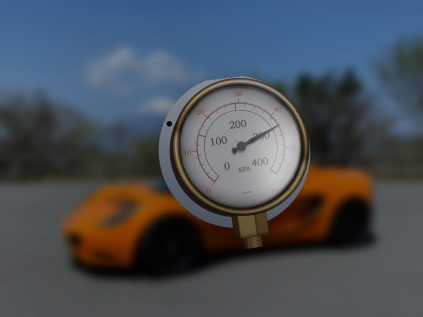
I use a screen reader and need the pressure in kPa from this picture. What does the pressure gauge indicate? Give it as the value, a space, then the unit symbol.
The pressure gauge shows 300 kPa
